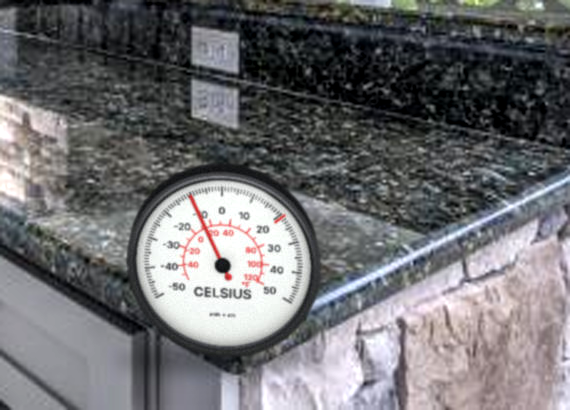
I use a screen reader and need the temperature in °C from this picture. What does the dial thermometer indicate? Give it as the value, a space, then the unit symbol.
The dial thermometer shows -10 °C
